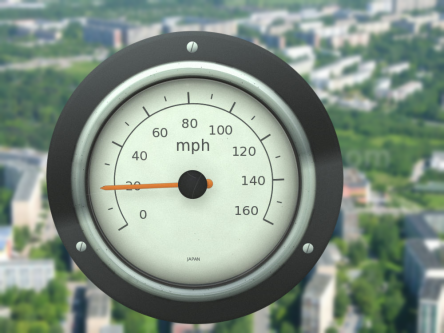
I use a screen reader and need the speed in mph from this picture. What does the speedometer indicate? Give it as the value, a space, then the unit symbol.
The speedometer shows 20 mph
